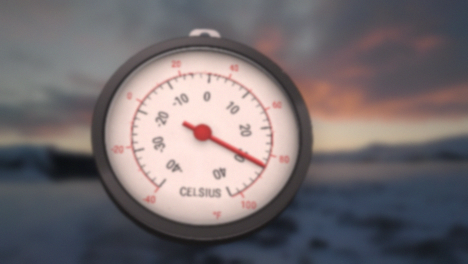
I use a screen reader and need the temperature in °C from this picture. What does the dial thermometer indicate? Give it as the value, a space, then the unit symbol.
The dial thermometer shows 30 °C
